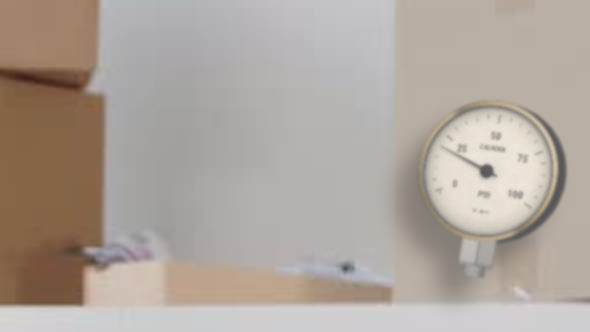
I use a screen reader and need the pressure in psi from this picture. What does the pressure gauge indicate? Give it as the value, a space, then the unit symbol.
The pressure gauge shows 20 psi
